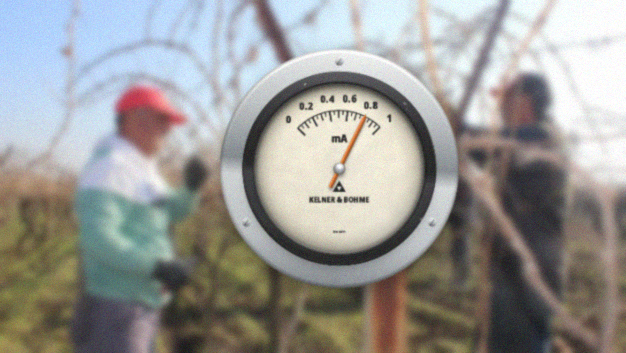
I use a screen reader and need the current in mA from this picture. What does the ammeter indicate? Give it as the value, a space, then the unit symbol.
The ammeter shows 0.8 mA
